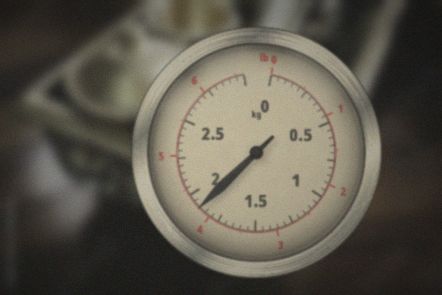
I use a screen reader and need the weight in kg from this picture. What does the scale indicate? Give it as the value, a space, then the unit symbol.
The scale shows 1.9 kg
